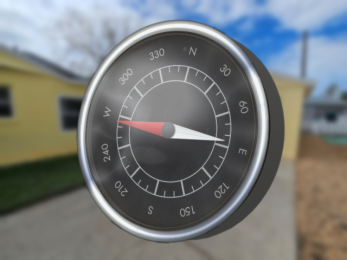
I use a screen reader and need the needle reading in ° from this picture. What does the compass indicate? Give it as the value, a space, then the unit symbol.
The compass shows 265 °
